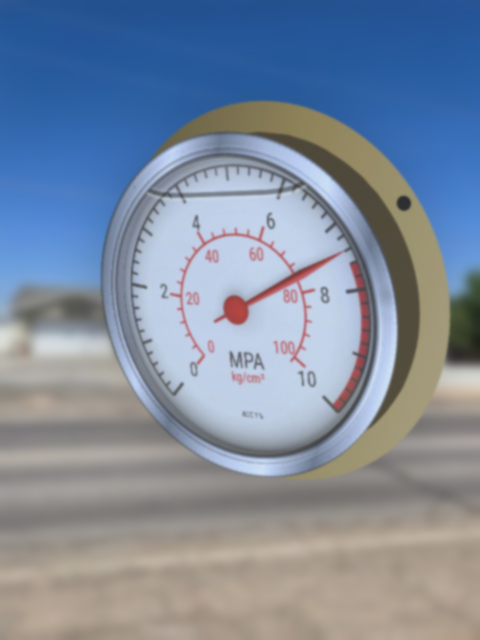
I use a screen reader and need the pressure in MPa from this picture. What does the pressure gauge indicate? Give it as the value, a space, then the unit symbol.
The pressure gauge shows 7.4 MPa
